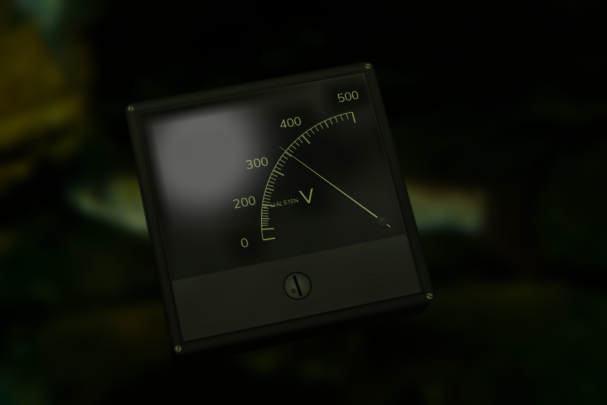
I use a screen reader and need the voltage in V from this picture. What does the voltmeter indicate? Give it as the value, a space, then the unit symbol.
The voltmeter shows 350 V
